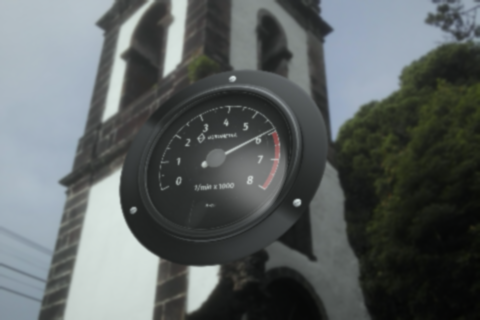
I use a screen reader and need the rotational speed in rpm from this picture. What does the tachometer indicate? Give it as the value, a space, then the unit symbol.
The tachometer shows 6000 rpm
